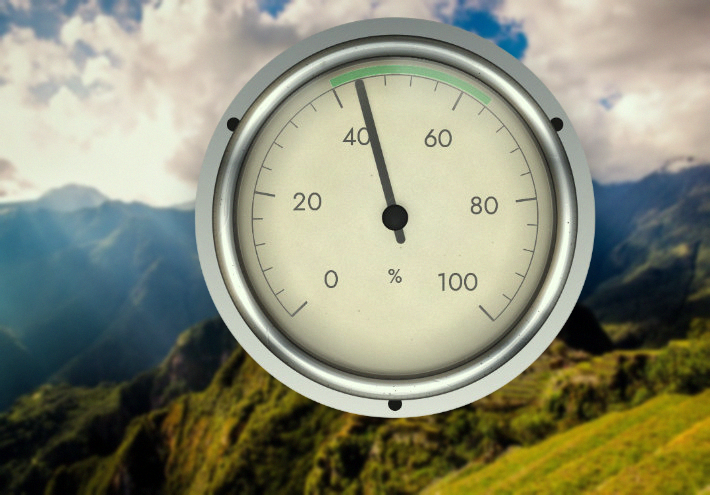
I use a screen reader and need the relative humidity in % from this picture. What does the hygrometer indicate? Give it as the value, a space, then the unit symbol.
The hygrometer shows 44 %
